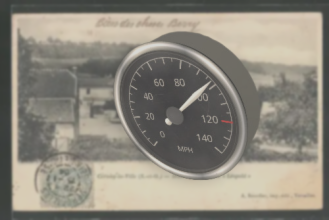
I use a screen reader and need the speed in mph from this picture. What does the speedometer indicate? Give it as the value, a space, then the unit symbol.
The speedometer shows 97.5 mph
